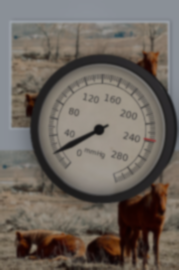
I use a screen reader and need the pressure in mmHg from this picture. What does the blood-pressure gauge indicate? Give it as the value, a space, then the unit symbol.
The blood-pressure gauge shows 20 mmHg
